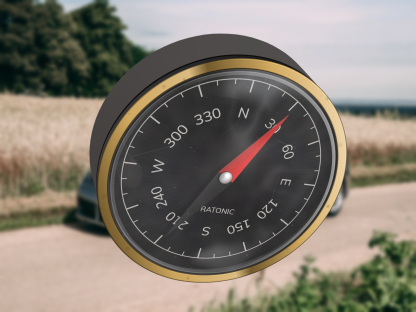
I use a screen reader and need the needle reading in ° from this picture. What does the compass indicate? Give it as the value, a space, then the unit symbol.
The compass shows 30 °
